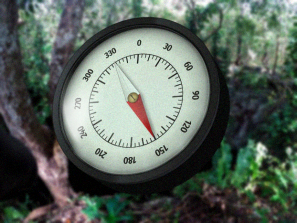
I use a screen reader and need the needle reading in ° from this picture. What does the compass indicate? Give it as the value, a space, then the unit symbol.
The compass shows 150 °
